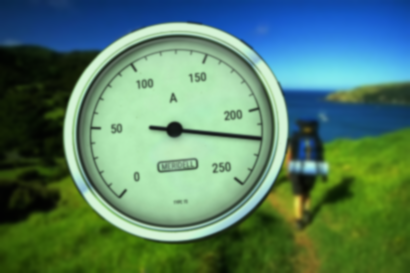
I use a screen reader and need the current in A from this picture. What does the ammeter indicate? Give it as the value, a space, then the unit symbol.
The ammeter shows 220 A
